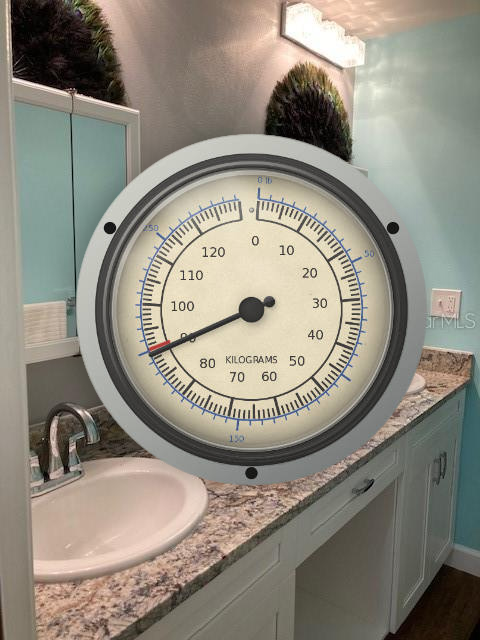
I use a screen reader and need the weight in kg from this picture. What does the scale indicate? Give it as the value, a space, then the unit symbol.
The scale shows 90 kg
